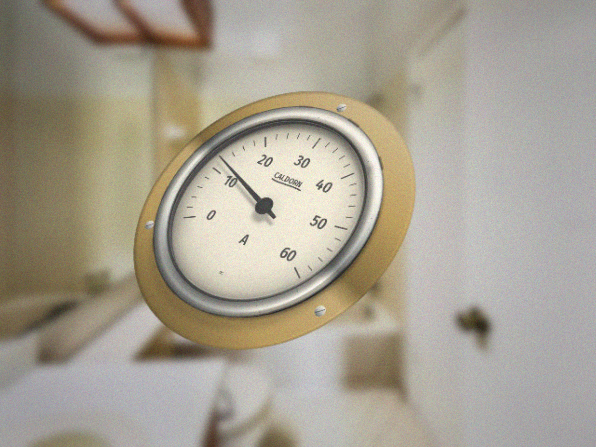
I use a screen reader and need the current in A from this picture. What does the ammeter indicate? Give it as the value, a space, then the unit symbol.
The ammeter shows 12 A
